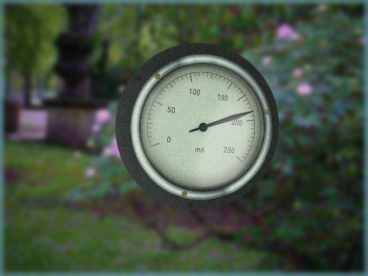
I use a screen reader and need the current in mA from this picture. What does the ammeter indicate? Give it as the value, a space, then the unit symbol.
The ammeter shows 190 mA
